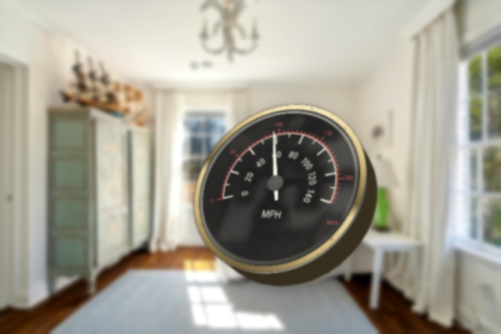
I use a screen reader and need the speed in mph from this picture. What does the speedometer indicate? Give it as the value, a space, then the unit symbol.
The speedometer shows 60 mph
